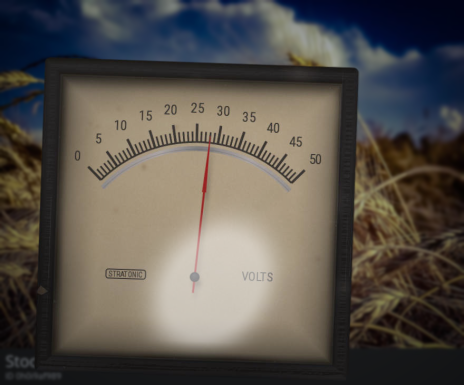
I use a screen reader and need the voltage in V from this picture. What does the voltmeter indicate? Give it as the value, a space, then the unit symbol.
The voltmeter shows 28 V
